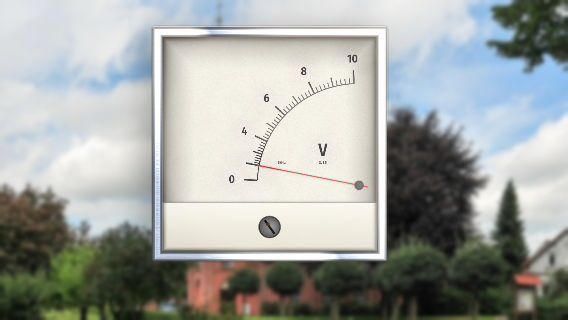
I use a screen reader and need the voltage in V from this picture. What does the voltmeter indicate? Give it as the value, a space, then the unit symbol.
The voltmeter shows 2 V
